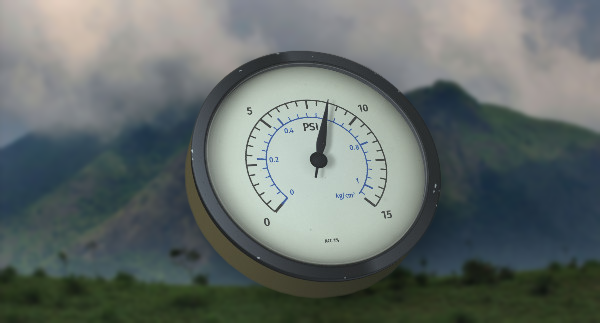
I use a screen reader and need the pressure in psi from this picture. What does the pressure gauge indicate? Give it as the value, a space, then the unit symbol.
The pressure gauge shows 8.5 psi
